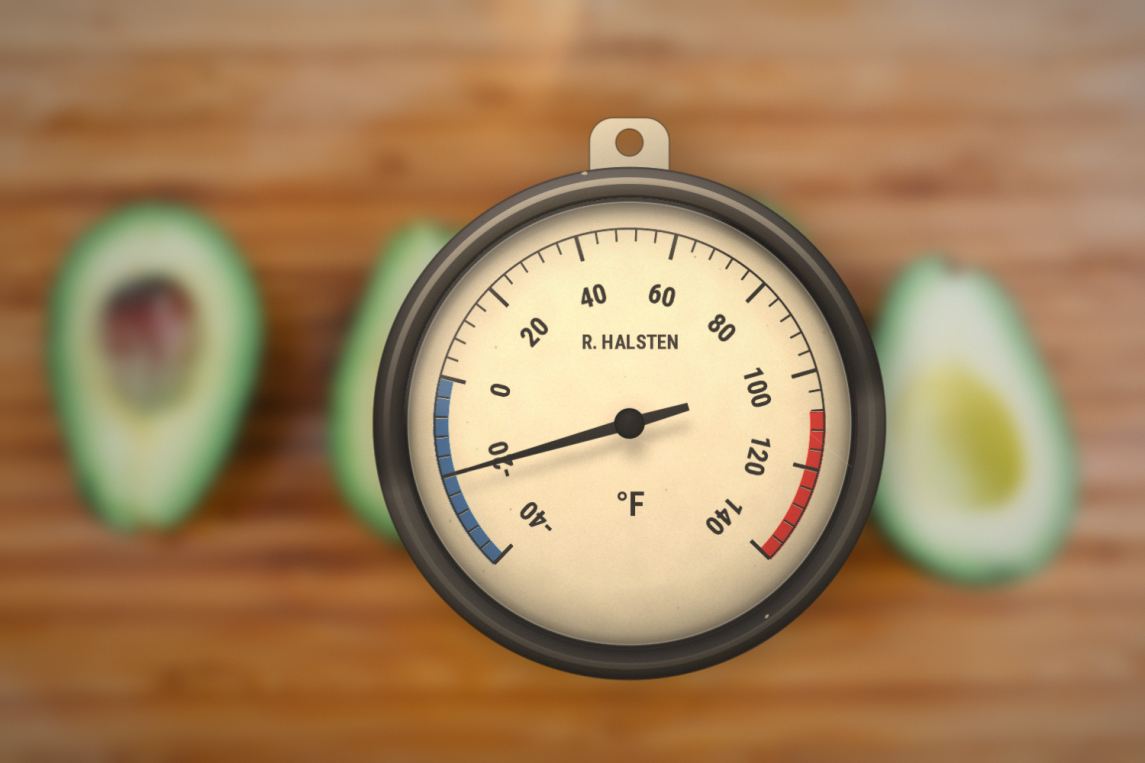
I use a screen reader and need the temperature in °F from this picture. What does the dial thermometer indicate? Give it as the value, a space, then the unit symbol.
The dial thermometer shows -20 °F
